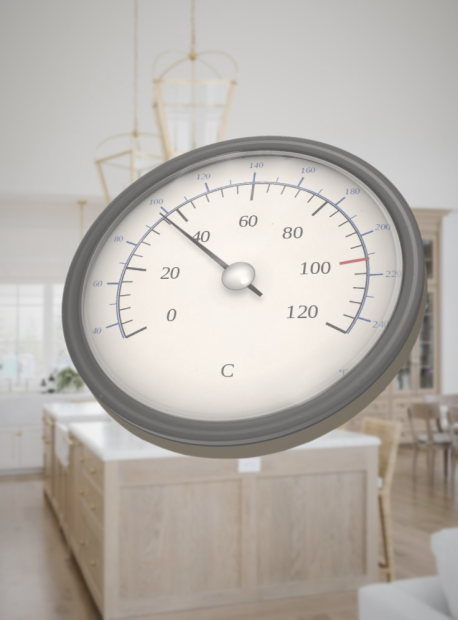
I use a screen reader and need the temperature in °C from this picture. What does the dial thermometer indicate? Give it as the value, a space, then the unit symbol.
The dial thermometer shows 36 °C
